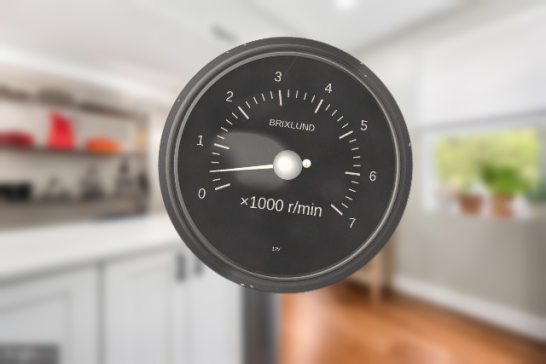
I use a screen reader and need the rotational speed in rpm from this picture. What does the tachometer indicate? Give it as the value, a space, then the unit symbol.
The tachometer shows 400 rpm
